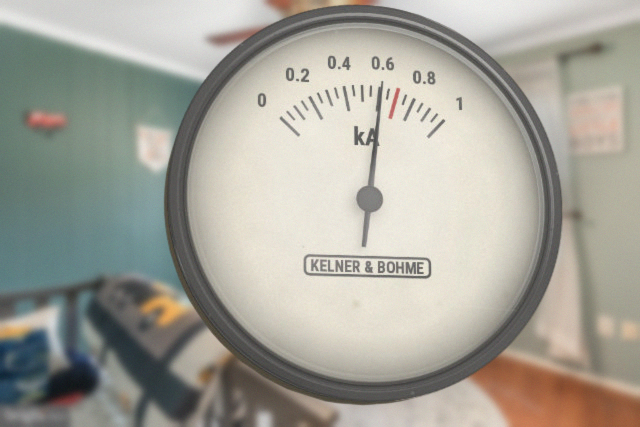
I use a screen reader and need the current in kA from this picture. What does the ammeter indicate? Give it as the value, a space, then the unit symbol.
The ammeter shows 0.6 kA
